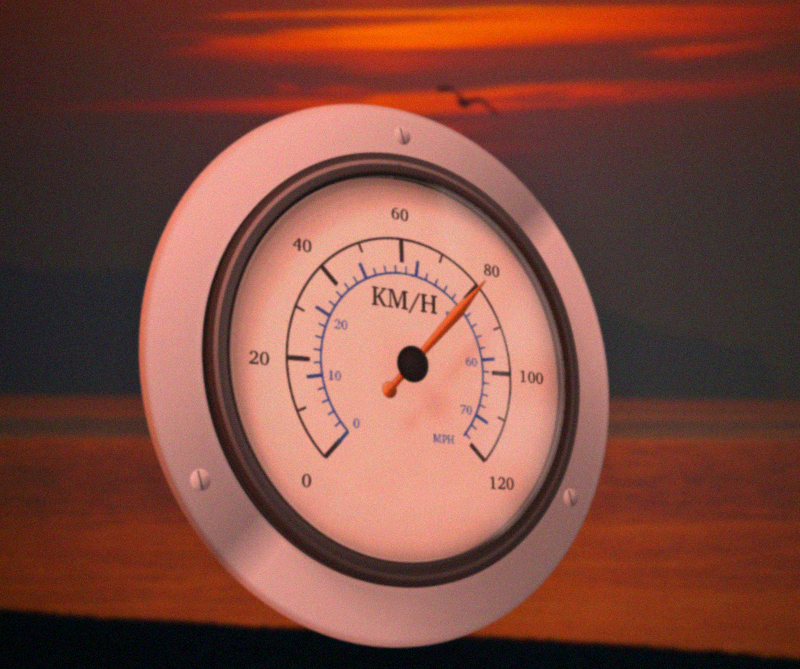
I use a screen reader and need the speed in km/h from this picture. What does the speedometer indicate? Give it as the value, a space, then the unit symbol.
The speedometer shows 80 km/h
